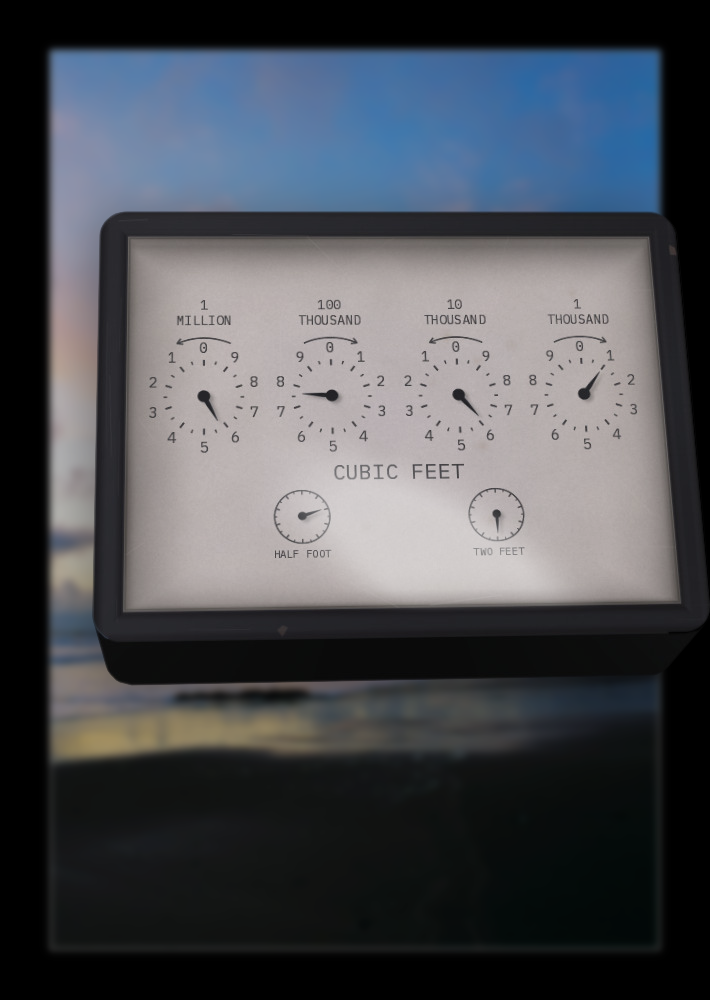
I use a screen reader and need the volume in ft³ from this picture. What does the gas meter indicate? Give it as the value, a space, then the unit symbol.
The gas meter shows 576100 ft³
